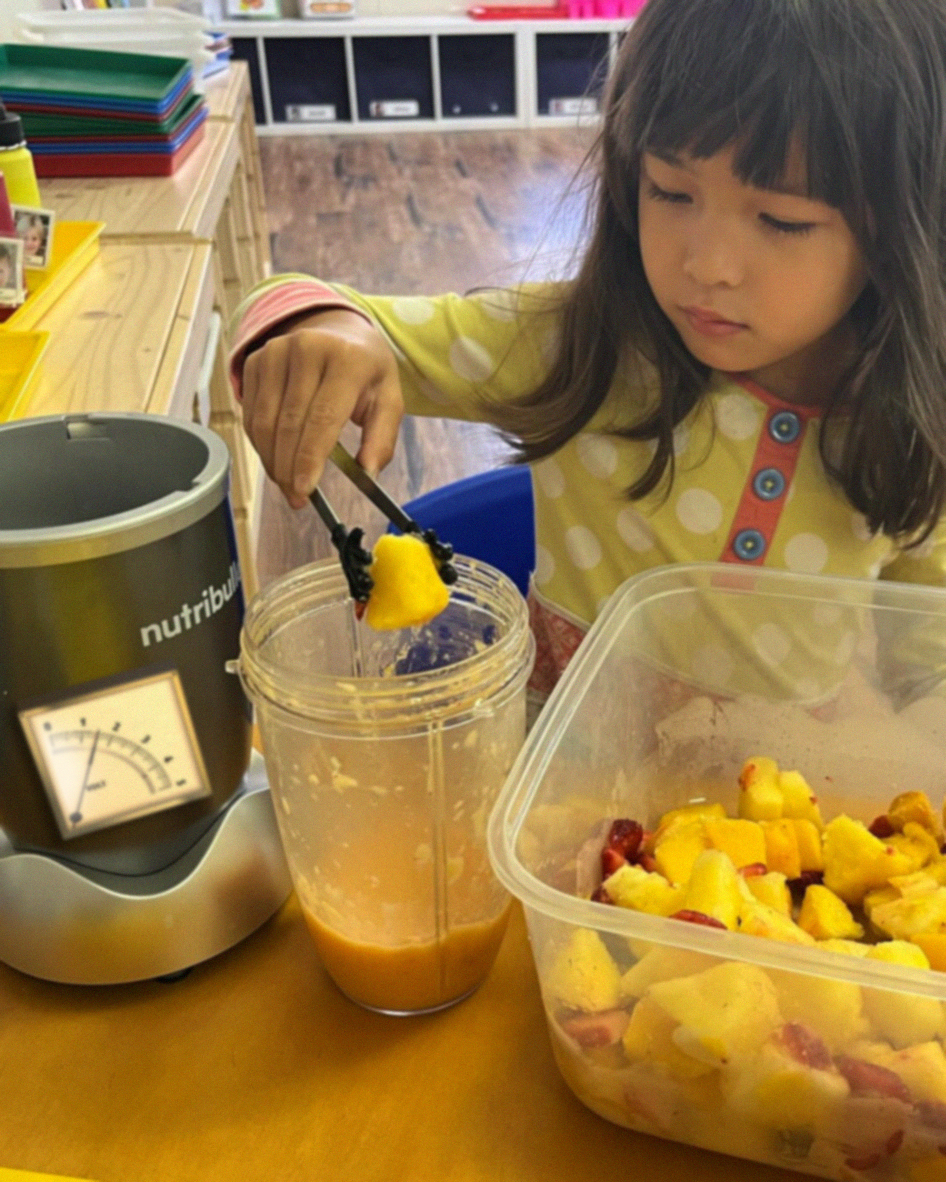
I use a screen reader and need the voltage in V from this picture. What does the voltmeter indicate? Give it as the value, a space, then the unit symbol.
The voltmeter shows 1.5 V
